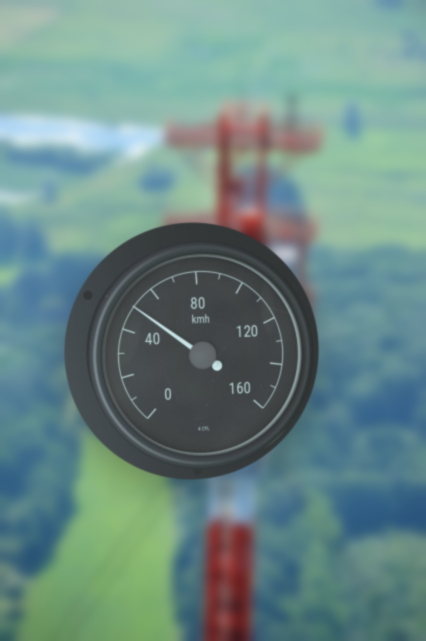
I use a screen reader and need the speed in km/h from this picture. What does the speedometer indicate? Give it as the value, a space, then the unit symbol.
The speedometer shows 50 km/h
